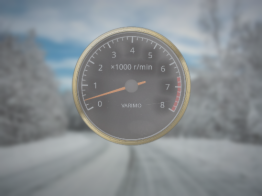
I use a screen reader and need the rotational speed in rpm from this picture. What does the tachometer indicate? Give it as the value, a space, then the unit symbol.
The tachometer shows 400 rpm
